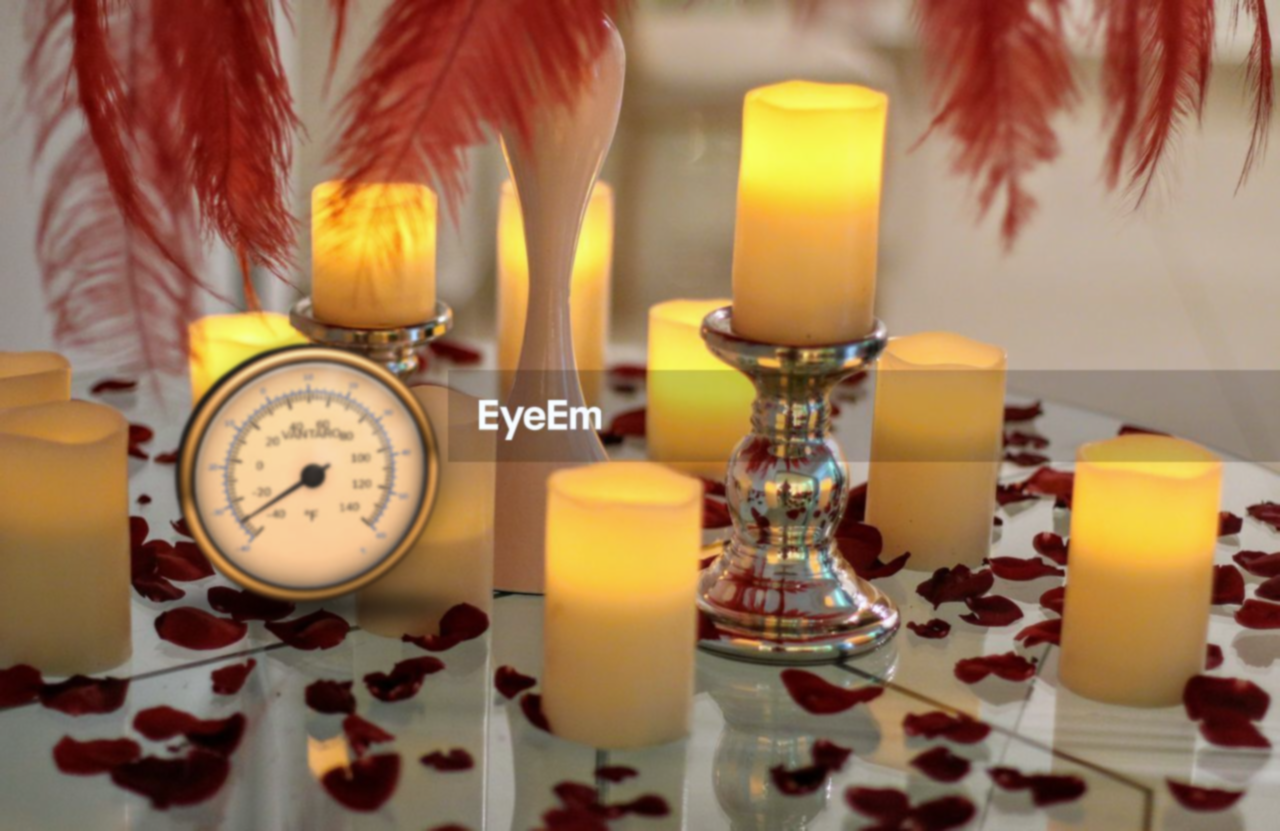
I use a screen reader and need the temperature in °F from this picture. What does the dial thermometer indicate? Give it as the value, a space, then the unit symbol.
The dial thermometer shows -30 °F
